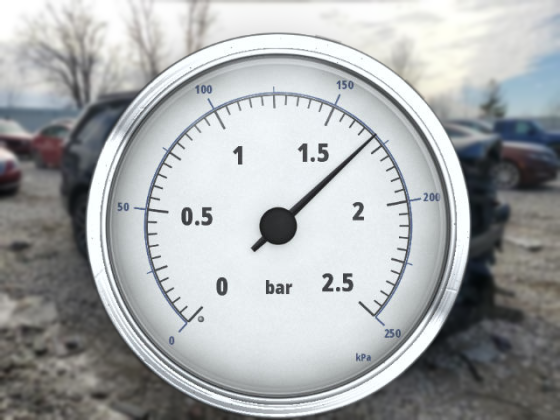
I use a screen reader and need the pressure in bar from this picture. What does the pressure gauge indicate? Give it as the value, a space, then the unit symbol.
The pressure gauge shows 1.7 bar
